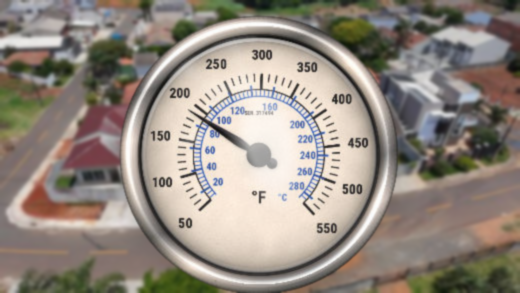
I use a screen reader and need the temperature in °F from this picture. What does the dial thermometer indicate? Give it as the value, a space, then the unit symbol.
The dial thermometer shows 190 °F
